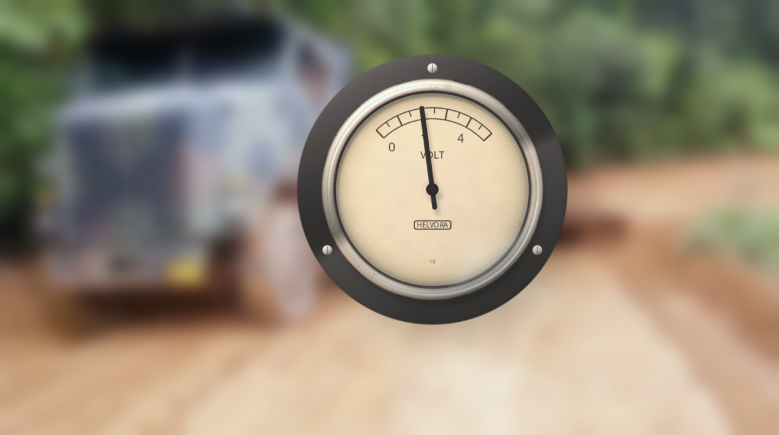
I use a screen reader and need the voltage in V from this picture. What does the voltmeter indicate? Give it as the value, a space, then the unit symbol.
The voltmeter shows 2 V
